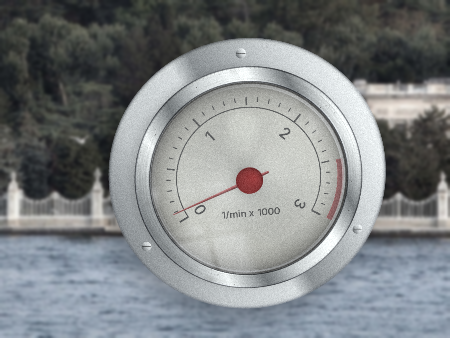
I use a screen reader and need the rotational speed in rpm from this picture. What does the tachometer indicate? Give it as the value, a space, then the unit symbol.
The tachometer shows 100 rpm
